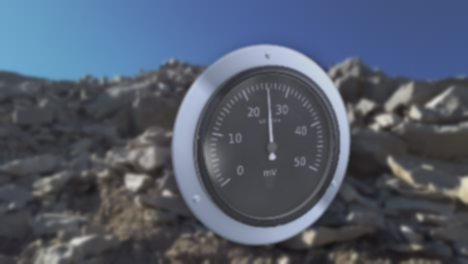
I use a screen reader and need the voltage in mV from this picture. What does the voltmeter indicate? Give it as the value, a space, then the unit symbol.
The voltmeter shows 25 mV
